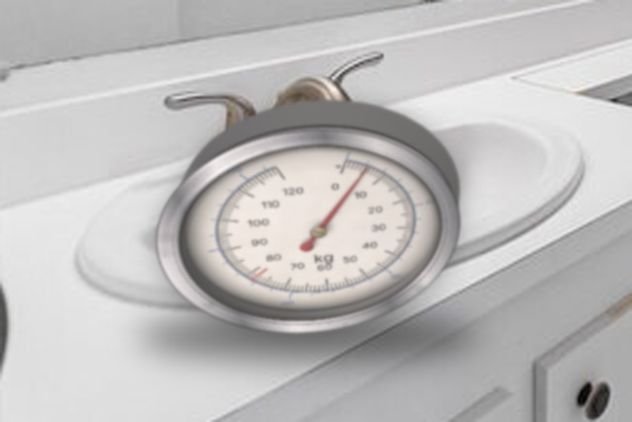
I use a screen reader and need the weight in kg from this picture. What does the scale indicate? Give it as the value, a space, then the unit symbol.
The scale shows 5 kg
